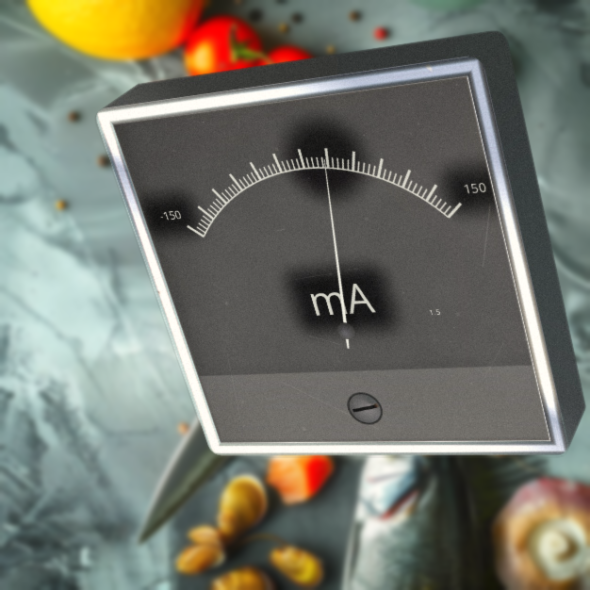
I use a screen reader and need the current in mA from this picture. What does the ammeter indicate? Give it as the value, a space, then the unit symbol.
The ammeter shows 25 mA
